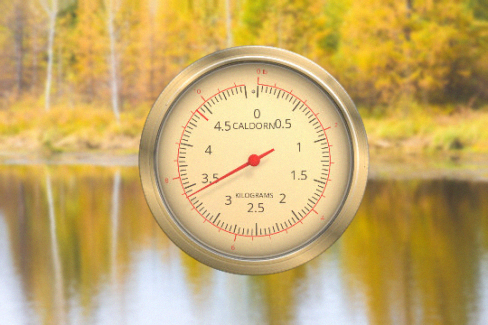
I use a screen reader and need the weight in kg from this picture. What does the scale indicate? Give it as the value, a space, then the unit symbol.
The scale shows 3.4 kg
